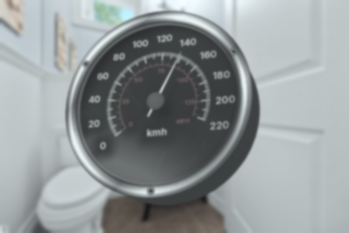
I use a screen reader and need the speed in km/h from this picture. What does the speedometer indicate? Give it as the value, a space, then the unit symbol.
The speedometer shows 140 km/h
